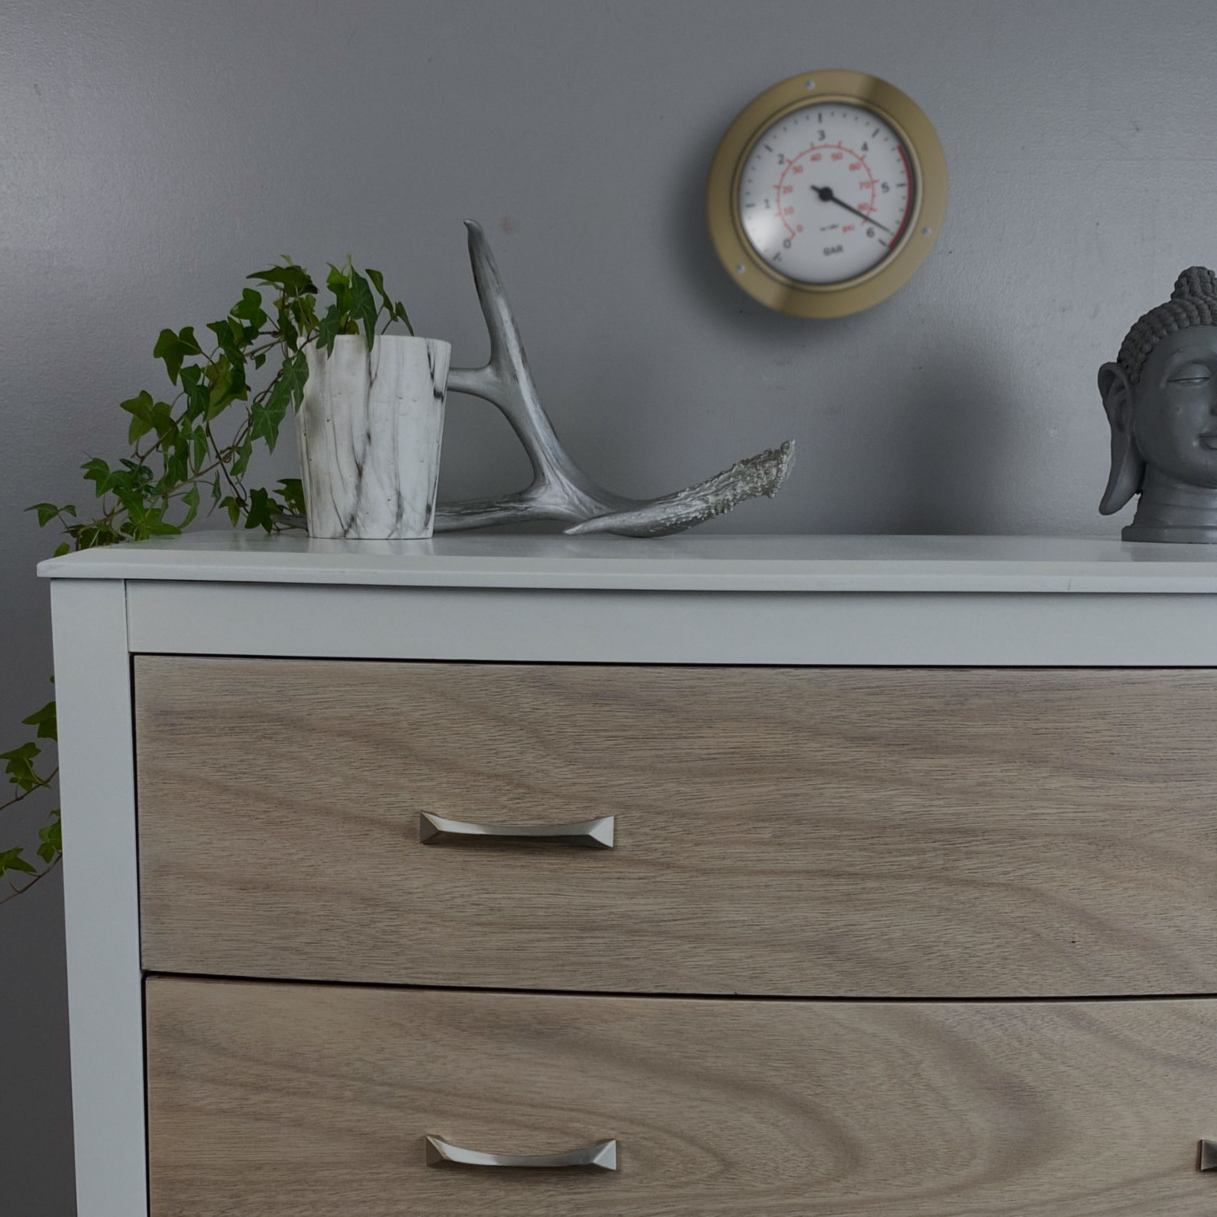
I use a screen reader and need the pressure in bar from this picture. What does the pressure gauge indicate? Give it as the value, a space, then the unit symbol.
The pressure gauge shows 5.8 bar
